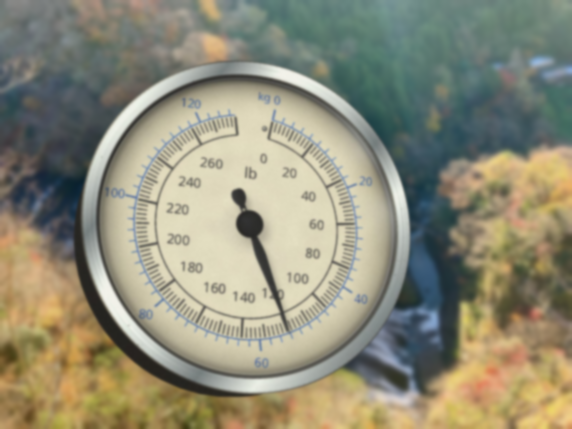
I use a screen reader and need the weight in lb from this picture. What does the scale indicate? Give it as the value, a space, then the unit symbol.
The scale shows 120 lb
